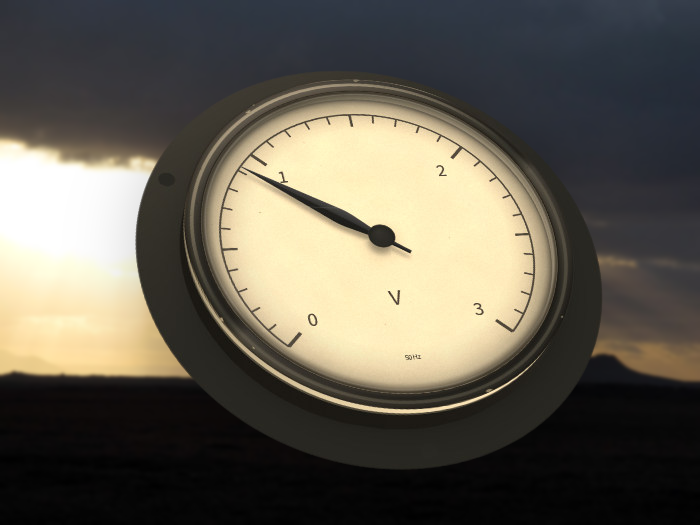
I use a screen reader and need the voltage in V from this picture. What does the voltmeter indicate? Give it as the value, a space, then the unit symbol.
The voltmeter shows 0.9 V
